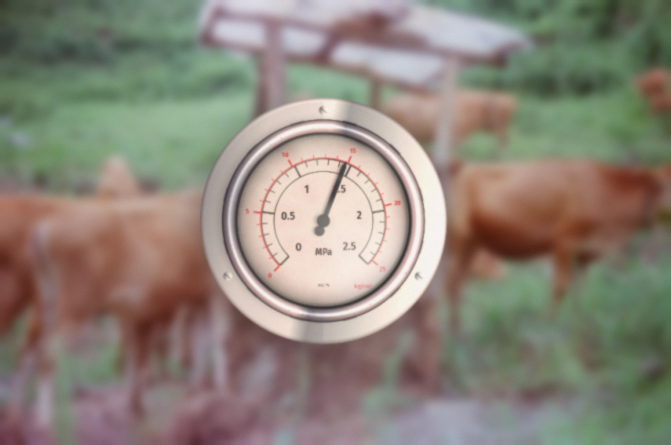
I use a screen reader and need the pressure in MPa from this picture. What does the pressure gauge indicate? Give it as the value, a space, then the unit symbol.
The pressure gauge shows 1.45 MPa
